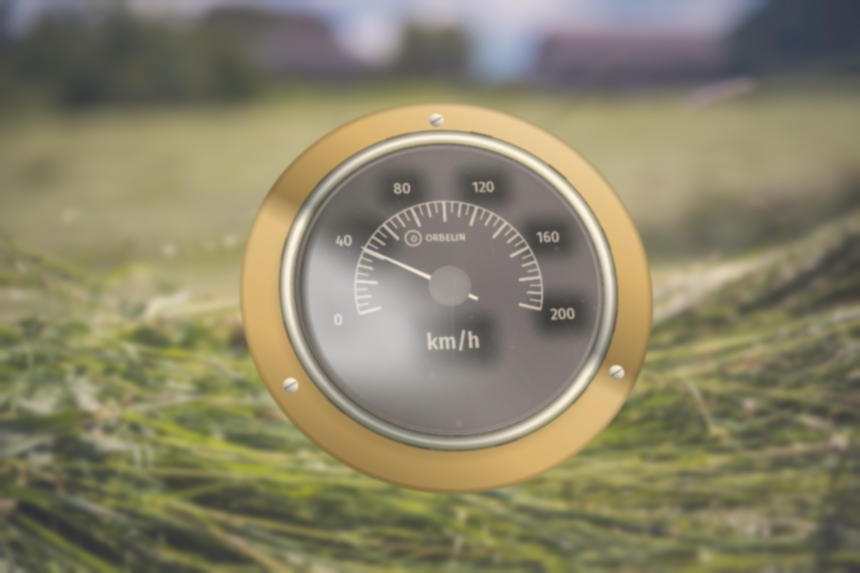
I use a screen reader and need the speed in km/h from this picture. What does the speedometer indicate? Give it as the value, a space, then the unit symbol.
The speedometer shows 40 km/h
